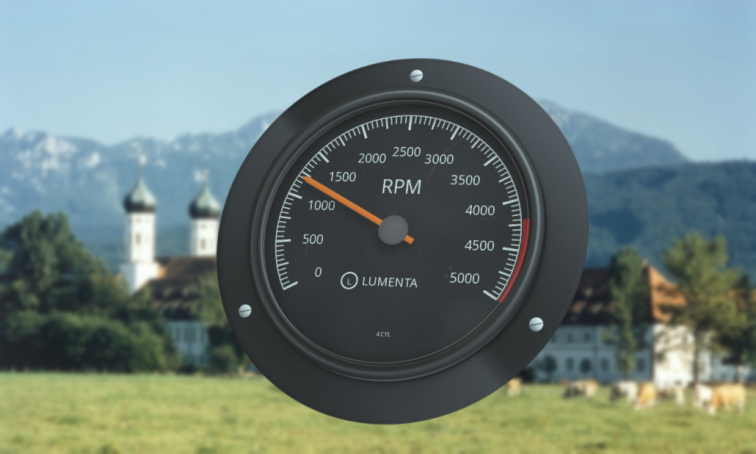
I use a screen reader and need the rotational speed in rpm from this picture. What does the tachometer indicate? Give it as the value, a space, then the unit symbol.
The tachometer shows 1200 rpm
